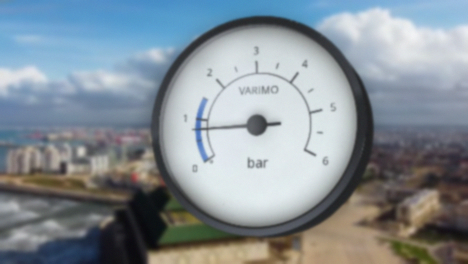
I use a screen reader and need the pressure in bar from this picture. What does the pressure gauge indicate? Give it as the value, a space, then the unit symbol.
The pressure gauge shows 0.75 bar
